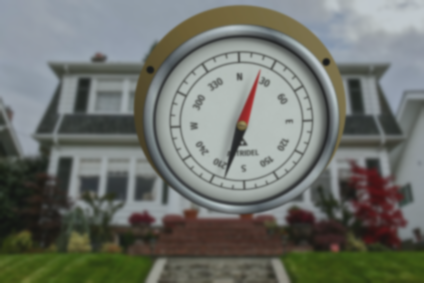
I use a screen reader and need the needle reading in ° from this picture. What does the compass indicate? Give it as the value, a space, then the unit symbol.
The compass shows 20 °
